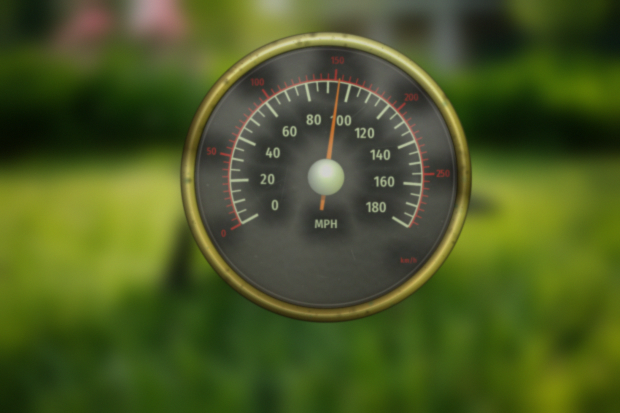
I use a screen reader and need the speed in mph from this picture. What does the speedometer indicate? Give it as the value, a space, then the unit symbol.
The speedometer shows 95 mph
